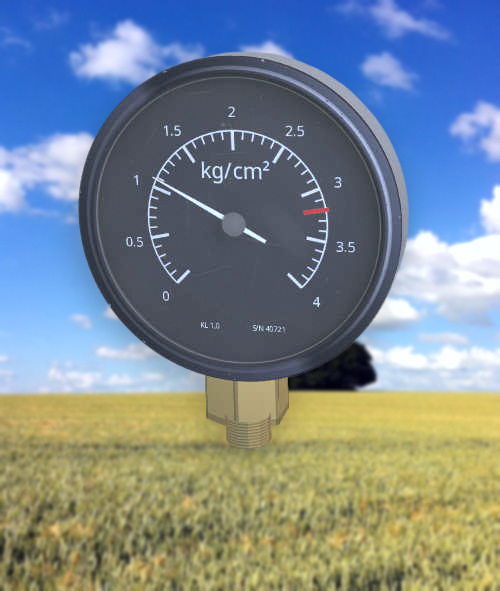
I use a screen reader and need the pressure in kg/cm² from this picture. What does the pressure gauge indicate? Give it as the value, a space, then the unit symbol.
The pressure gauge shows 1.1 kg/cm²
